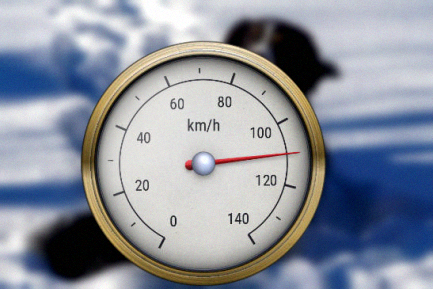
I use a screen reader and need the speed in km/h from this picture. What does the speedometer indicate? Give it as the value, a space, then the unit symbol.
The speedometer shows 110 km/h
